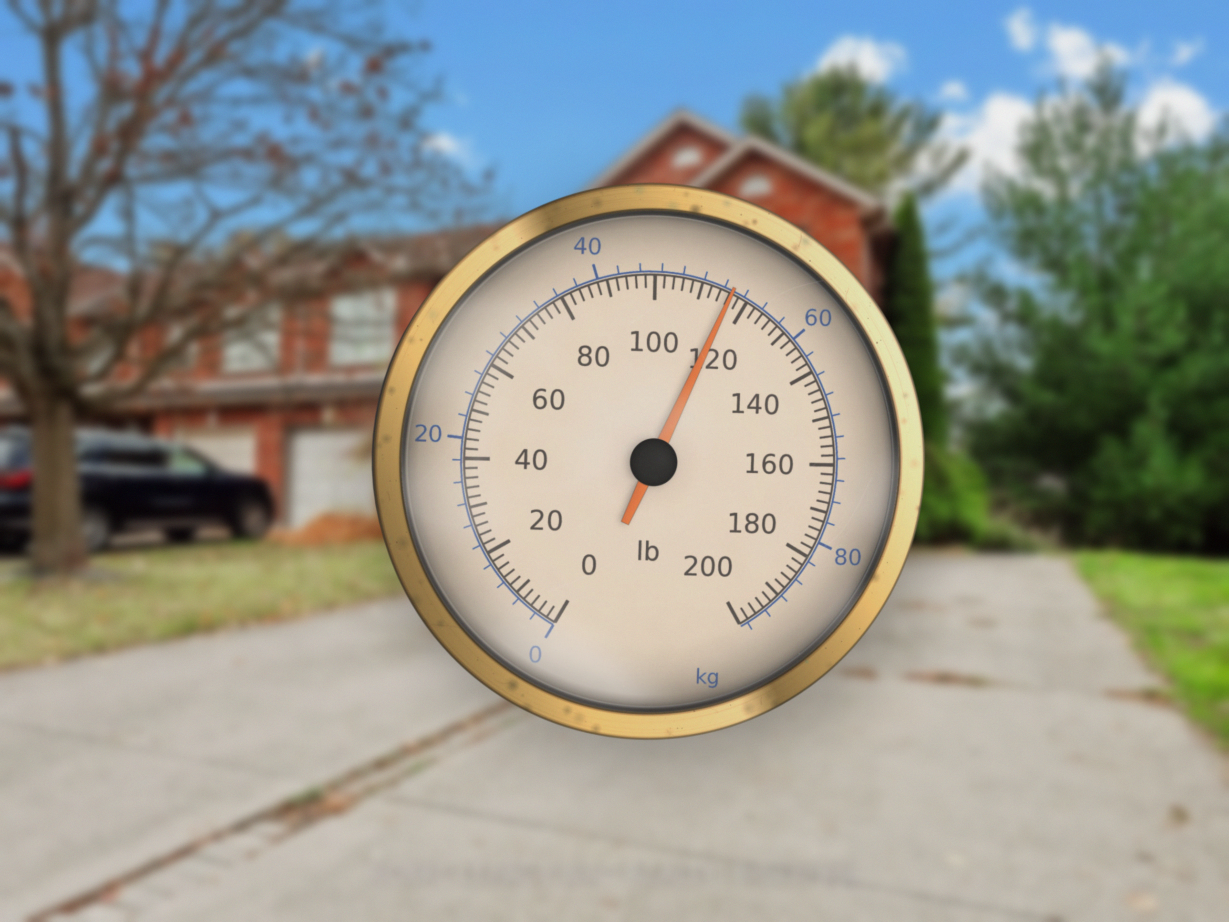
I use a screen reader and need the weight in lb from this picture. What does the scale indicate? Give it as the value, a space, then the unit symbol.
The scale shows 116 lb
